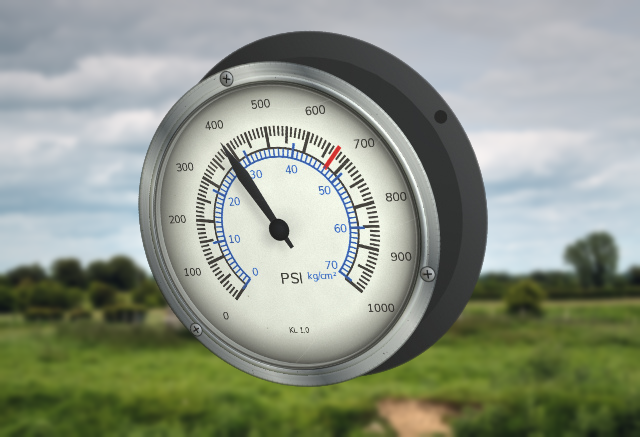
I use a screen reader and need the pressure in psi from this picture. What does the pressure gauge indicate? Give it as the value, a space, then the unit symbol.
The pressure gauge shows 400 psi
